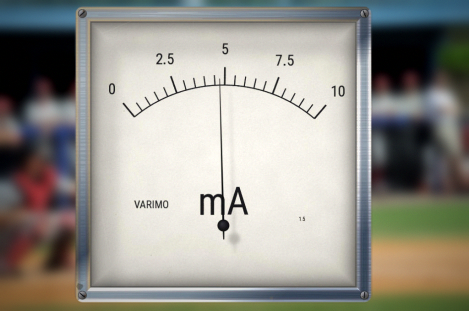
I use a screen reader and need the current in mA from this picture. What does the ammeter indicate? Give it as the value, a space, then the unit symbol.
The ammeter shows 4.75 mA
